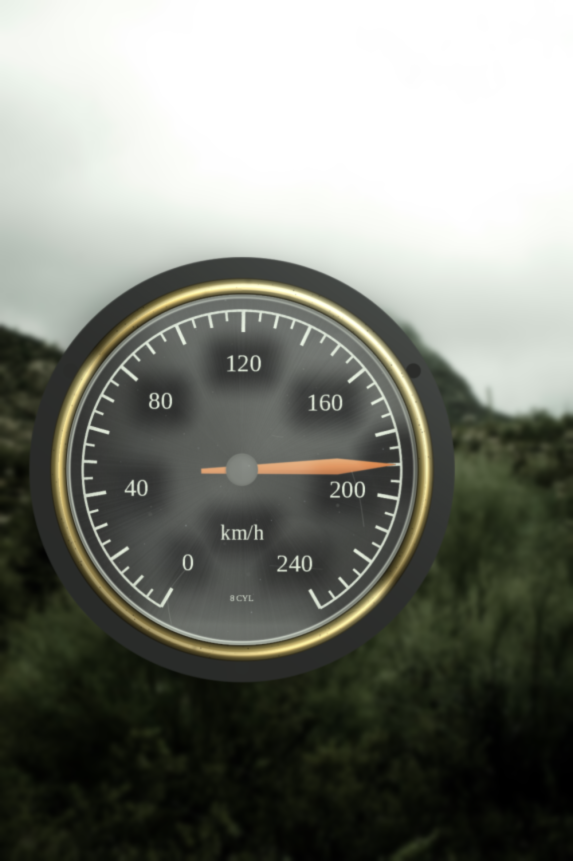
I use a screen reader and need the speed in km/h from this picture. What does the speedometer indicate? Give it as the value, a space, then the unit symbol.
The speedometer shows 190 km/h
